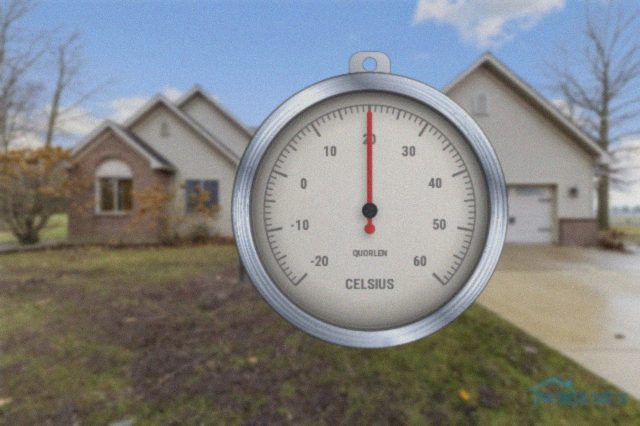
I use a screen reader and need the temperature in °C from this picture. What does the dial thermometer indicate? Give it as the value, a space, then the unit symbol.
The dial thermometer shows 20 °C
